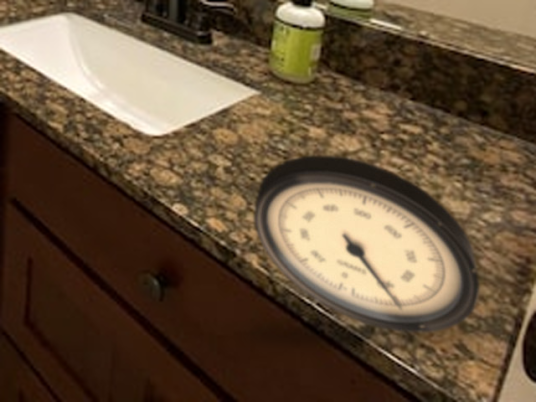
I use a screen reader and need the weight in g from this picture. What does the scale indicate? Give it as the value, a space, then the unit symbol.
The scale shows 900 g
